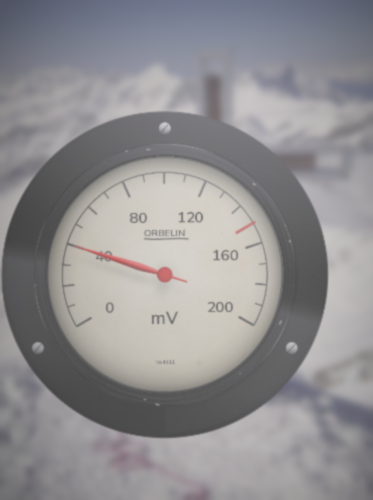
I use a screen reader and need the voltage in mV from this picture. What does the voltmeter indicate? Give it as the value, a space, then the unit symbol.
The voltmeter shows 40 mV
